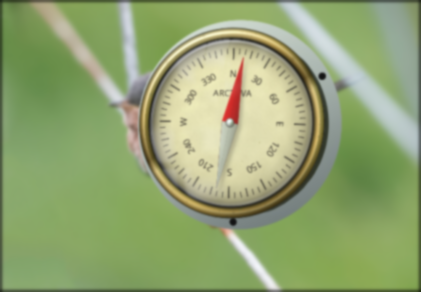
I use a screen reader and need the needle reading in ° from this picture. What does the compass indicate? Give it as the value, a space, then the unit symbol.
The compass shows 10 °
